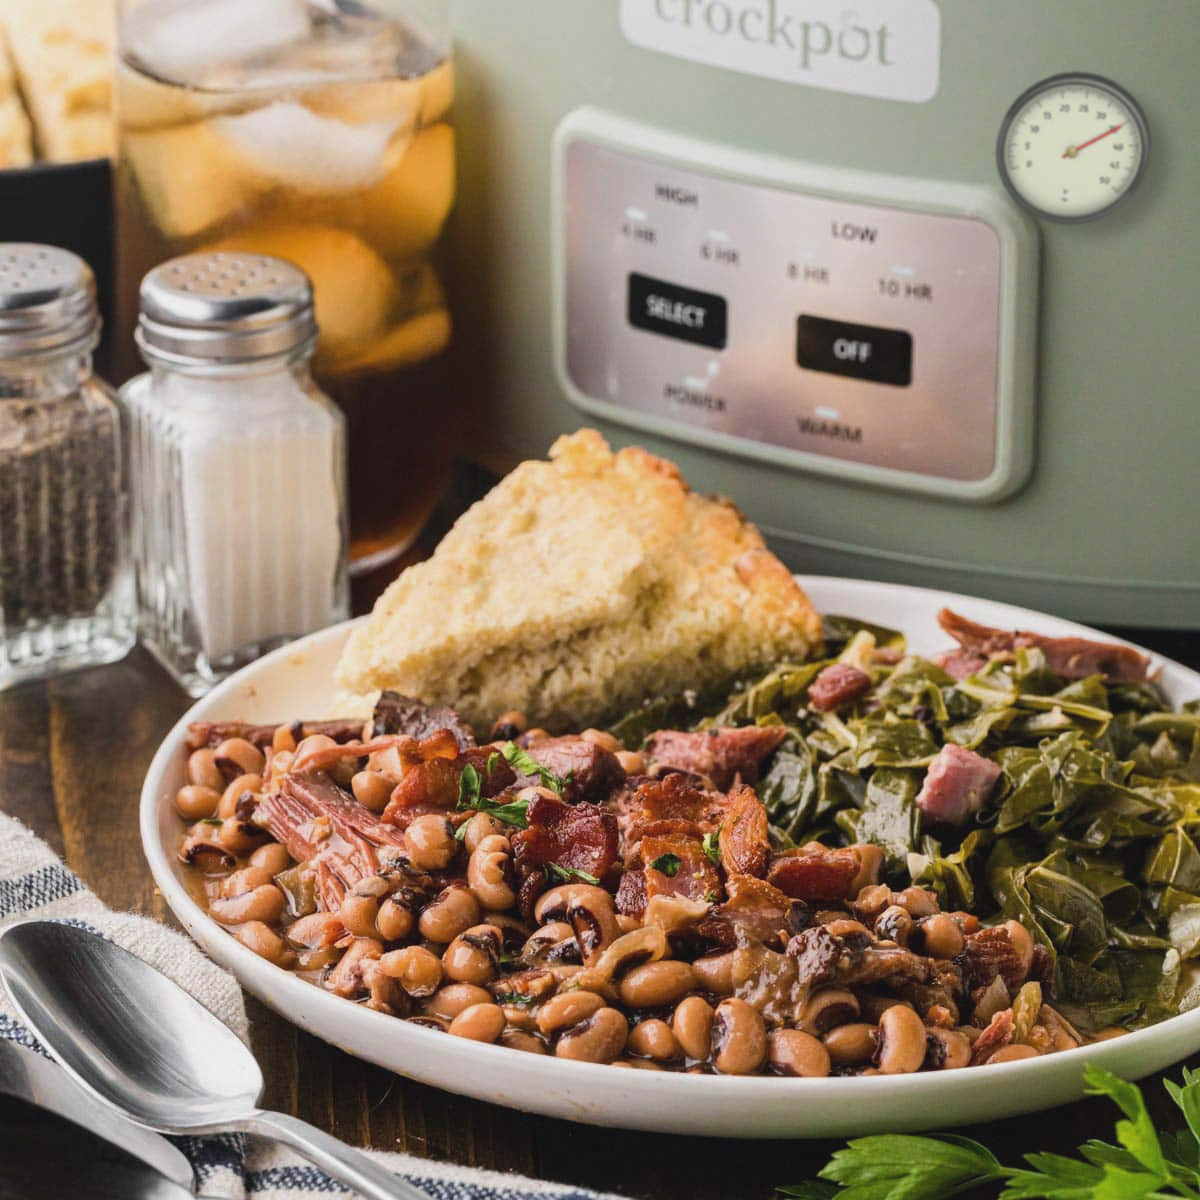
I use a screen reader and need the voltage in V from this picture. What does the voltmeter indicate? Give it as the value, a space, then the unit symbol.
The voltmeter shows 35 V
